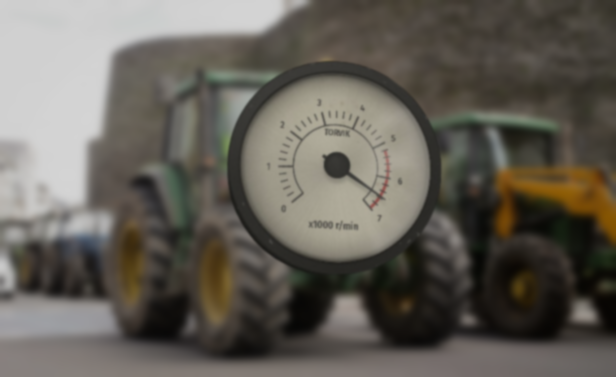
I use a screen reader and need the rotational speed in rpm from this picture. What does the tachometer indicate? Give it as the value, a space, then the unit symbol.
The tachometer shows 6600 rpm
